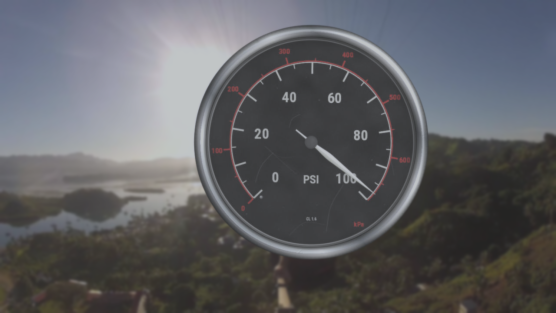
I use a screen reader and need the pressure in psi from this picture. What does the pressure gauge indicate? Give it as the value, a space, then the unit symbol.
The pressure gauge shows 97.5 psi
